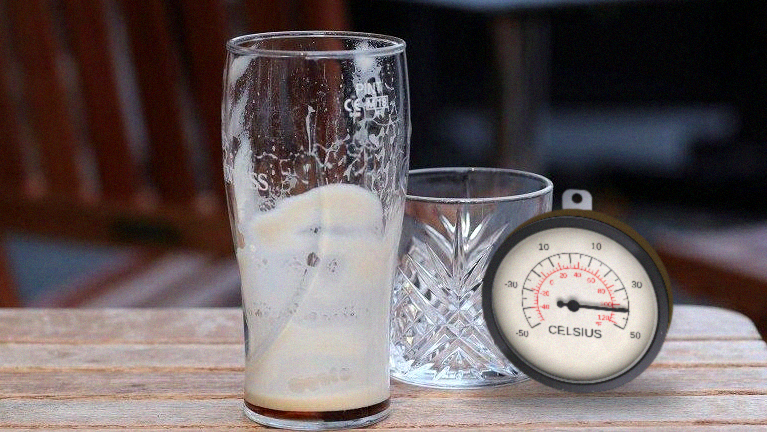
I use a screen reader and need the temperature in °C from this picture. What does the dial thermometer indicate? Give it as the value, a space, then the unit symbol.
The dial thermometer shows 40 °C
